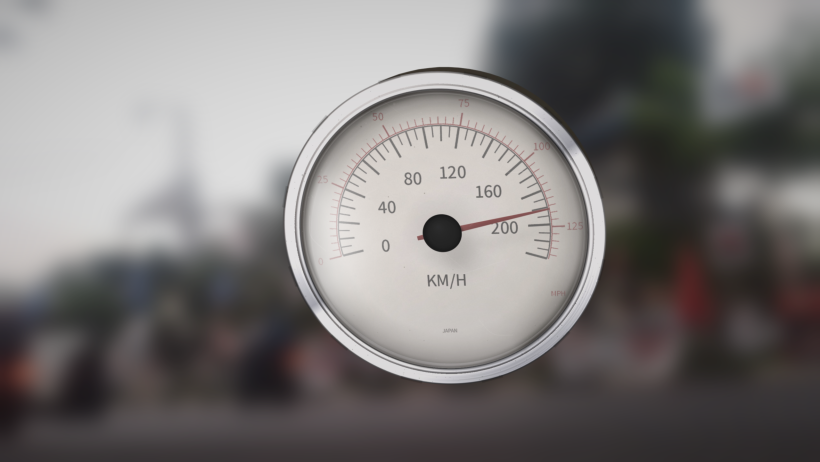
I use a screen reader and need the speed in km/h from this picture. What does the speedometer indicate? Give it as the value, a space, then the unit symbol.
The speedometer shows 190 km/h
